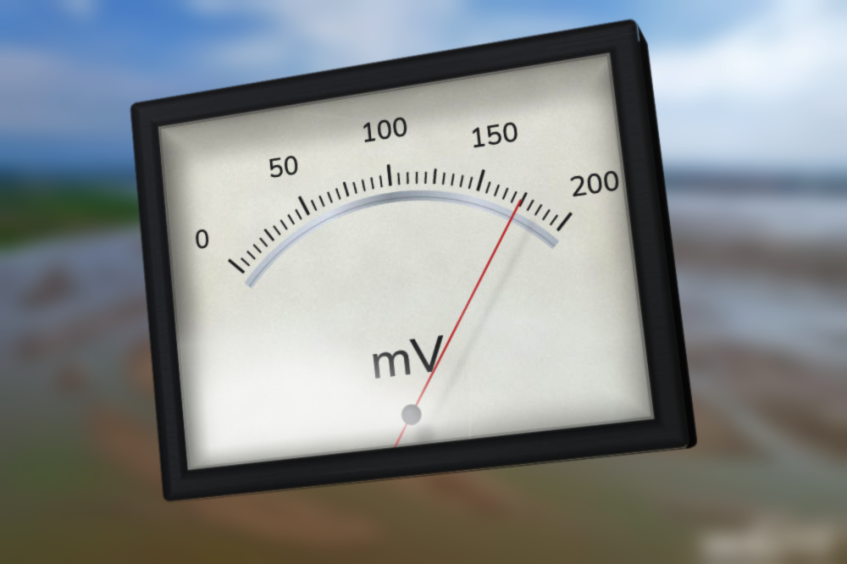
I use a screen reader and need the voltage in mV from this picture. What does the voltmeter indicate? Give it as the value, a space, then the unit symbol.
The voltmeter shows 175 mV
